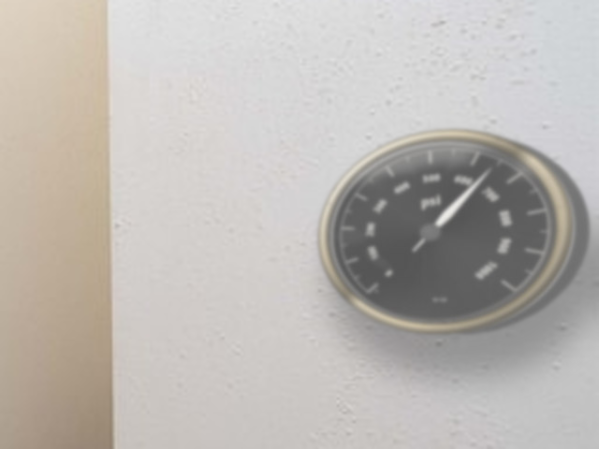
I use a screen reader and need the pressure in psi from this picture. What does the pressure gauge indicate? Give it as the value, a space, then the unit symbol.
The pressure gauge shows 650 psi
